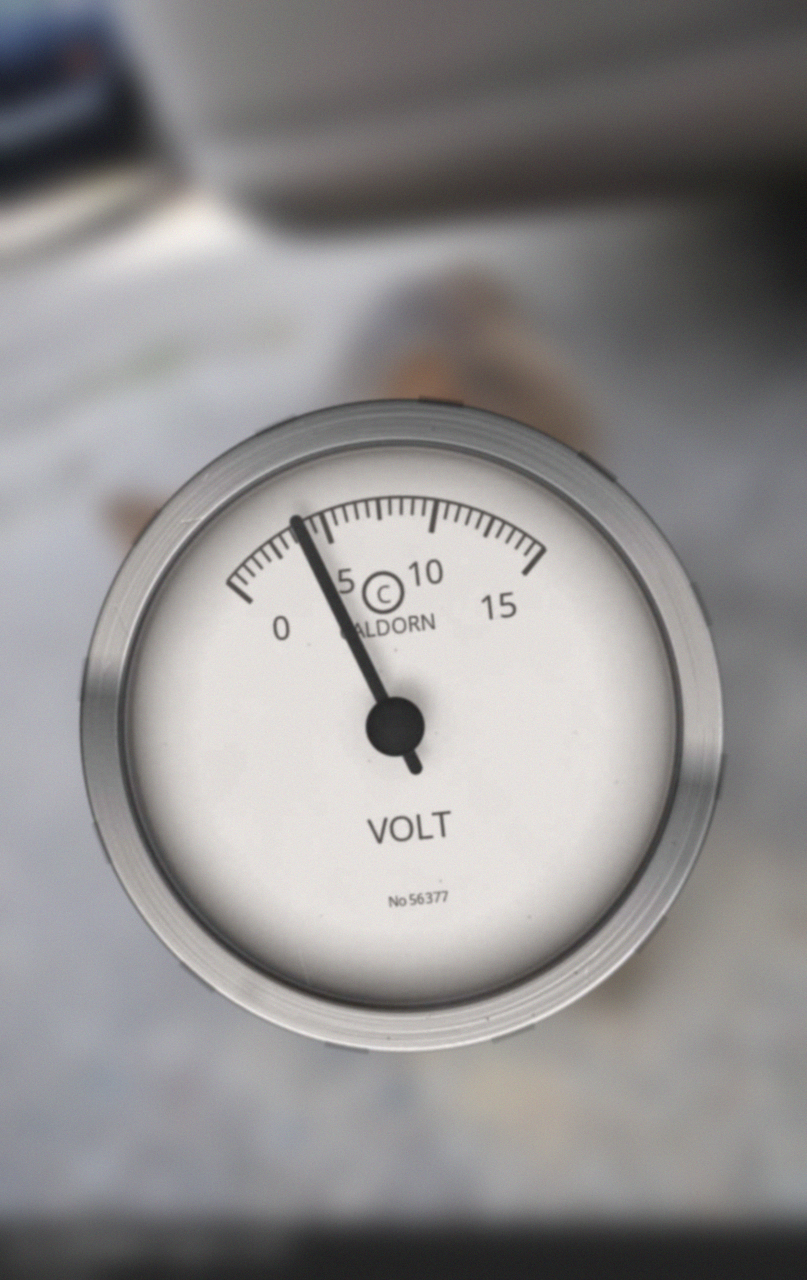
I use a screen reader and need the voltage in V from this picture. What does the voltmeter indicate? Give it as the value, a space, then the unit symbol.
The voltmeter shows 4 V
